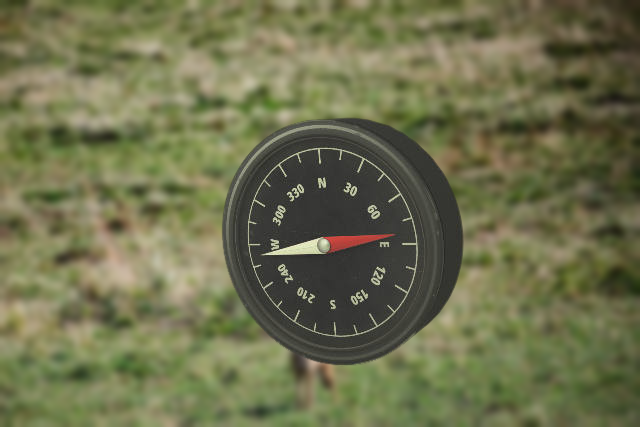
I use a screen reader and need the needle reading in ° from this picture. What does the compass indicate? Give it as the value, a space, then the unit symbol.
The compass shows 82.5 °
